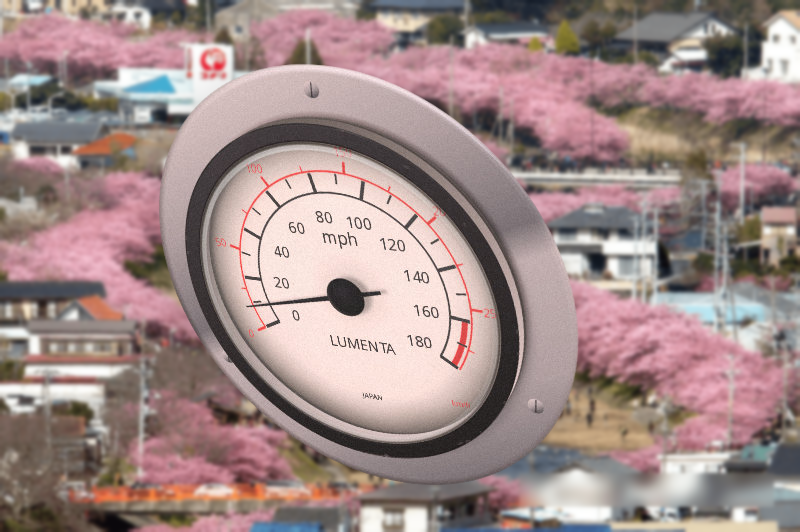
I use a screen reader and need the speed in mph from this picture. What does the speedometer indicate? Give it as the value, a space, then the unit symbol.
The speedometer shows 10 mph
